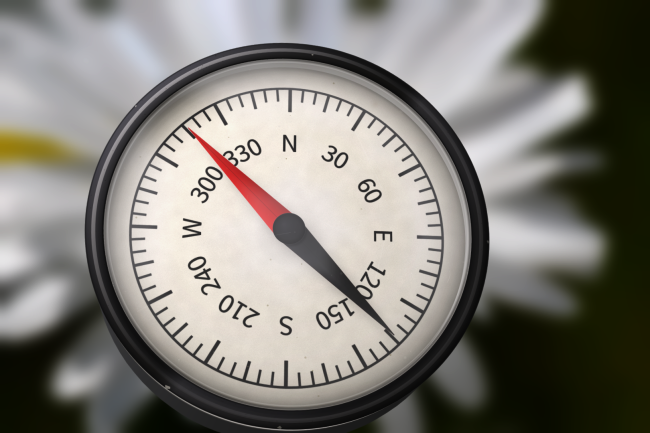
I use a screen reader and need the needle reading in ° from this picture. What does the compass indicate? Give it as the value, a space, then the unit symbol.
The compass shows 315 °
